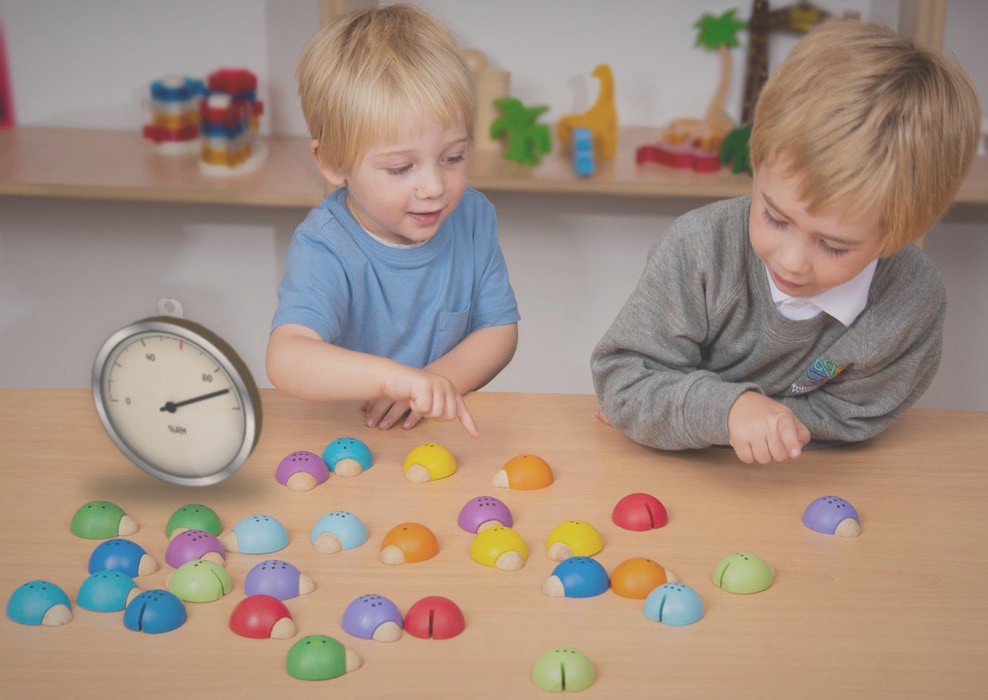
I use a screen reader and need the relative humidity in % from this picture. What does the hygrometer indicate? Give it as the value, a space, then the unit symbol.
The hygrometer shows 90 %
